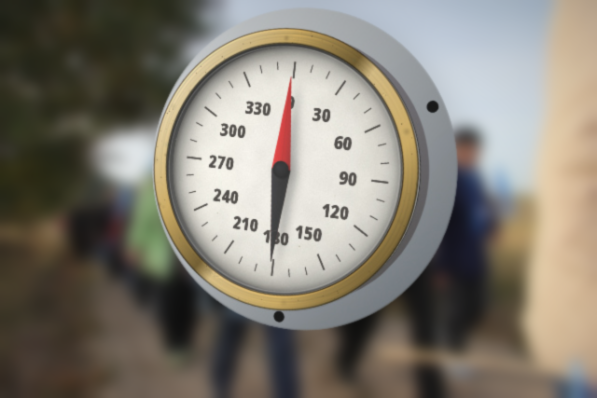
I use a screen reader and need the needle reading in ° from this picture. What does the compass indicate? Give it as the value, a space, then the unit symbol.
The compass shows 0 °
